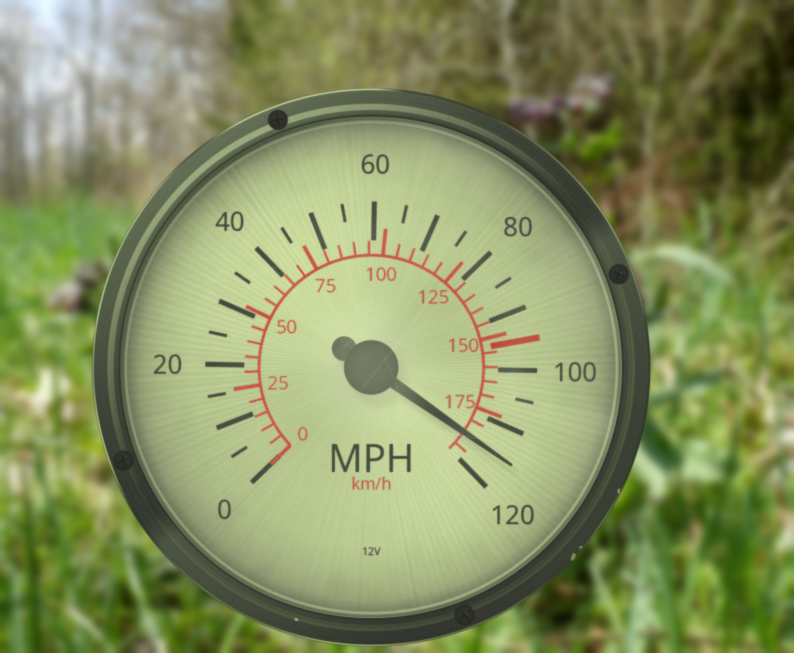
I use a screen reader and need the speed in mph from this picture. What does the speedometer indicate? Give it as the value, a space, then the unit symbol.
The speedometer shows 115 mph
